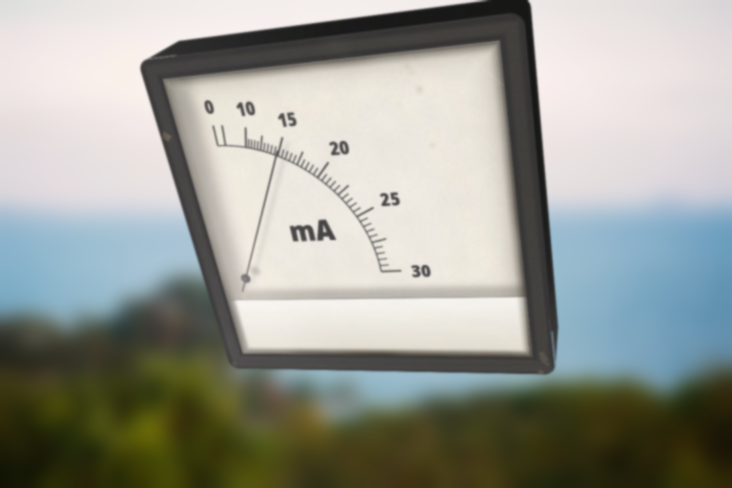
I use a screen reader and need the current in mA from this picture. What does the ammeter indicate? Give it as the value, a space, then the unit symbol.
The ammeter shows 15 mA
